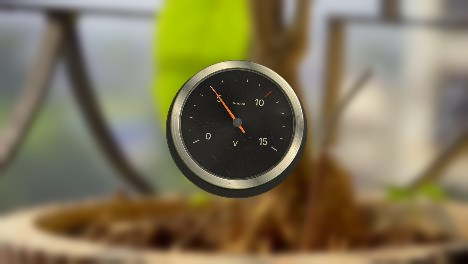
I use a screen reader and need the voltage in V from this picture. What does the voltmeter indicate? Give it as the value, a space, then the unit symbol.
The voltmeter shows 5 V
